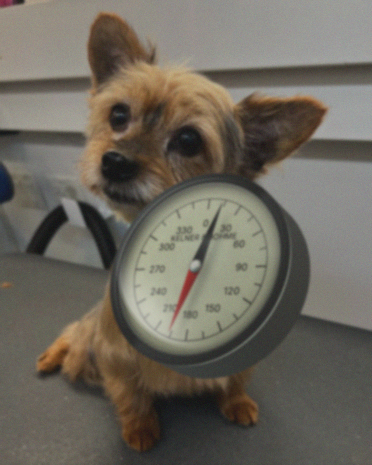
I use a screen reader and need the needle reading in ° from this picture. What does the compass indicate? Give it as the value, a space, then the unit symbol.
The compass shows 195 °
